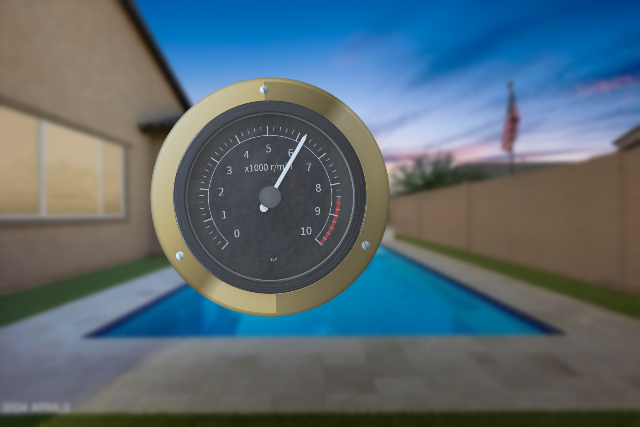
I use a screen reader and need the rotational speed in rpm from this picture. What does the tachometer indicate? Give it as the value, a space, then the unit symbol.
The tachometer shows 6200 rpm
